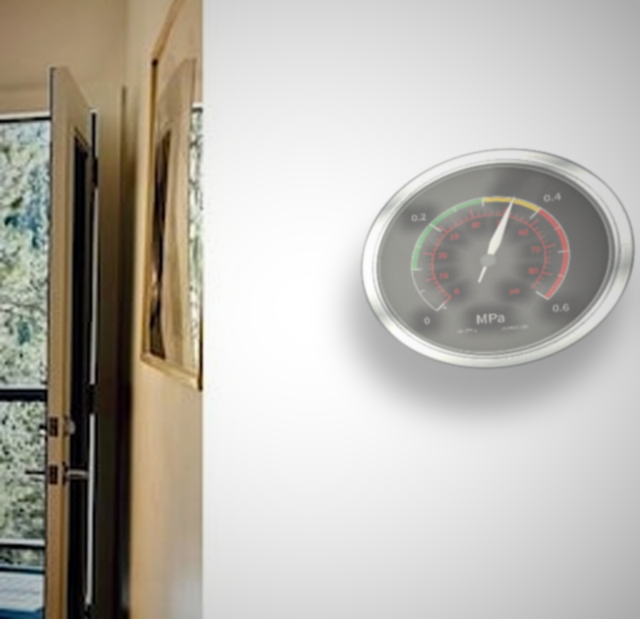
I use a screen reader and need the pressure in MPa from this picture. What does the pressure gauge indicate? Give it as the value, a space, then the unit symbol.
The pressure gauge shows 0.35 MPa
